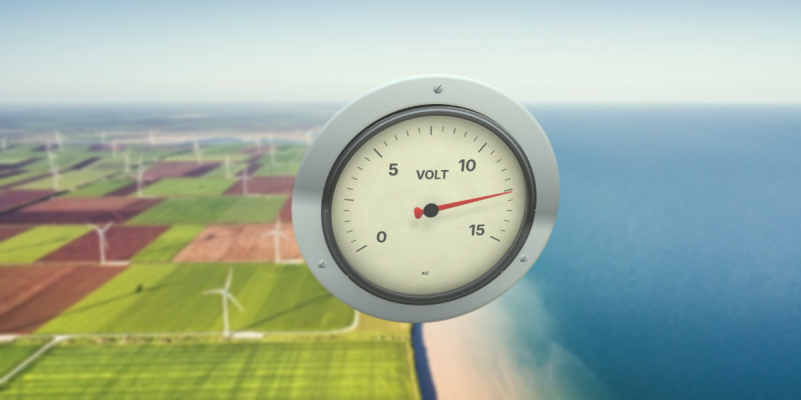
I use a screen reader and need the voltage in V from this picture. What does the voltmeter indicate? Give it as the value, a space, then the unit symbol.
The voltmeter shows 12.5 V
